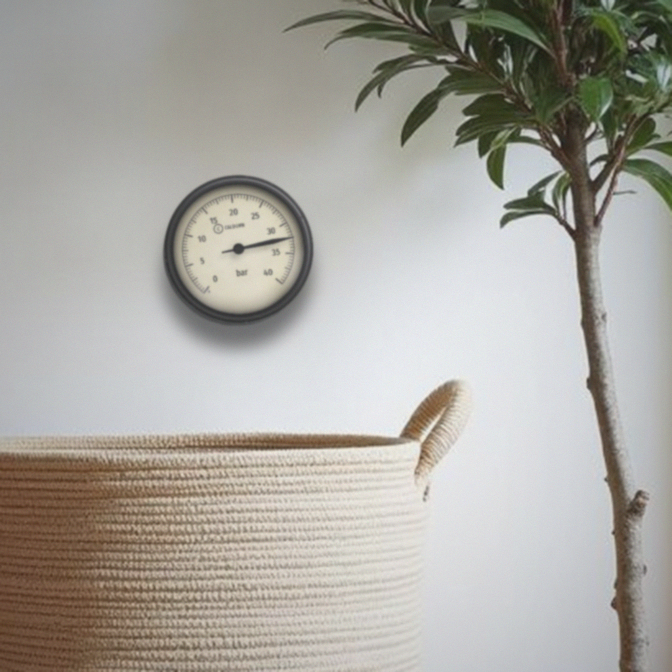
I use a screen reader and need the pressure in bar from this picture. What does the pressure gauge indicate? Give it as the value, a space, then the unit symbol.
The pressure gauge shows 32.5 bar
